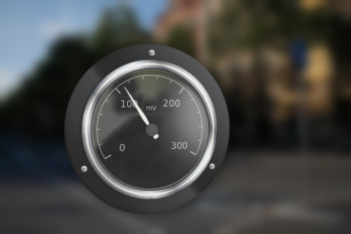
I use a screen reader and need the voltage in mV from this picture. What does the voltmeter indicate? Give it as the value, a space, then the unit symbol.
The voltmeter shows 110 mV
